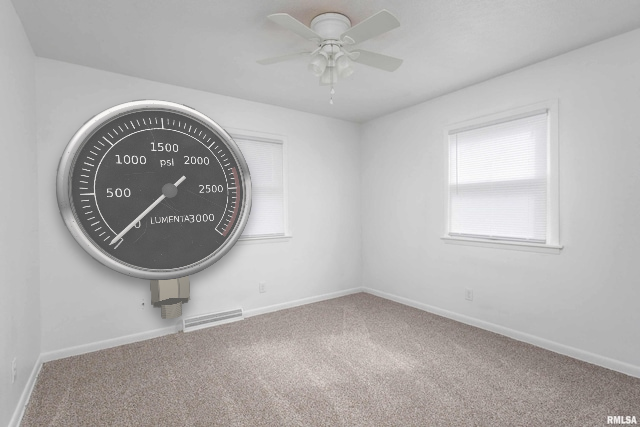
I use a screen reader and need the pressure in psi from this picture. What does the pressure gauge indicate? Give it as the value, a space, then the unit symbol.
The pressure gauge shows 50 psi
